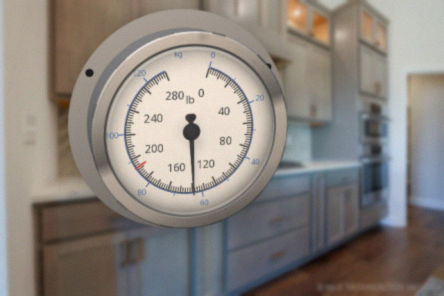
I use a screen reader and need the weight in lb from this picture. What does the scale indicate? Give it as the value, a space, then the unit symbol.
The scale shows 140 lb
